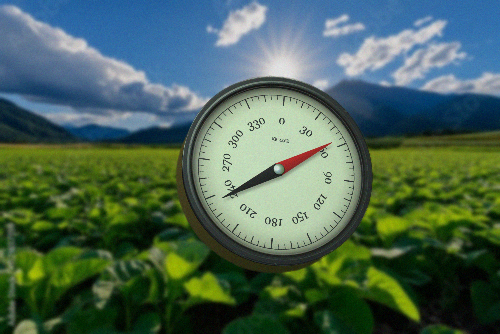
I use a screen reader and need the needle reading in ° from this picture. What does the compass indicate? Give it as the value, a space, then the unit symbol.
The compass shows 55 °
